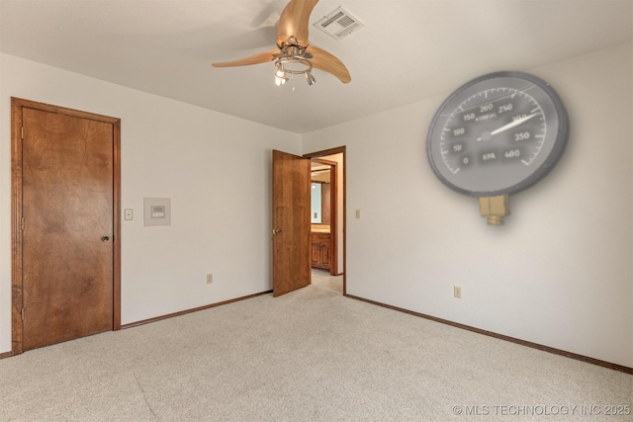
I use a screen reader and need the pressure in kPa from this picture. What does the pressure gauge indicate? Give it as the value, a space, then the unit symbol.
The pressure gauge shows 310 kPa
